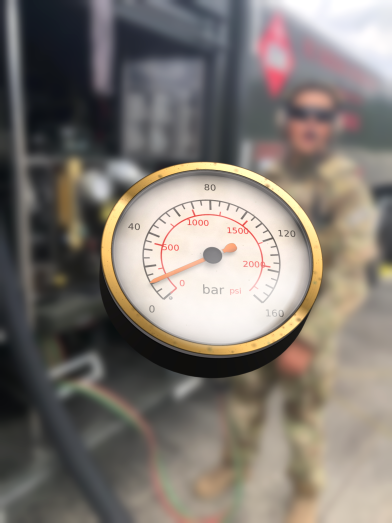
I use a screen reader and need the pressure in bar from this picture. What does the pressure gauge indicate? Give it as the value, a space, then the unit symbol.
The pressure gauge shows 10 bar
